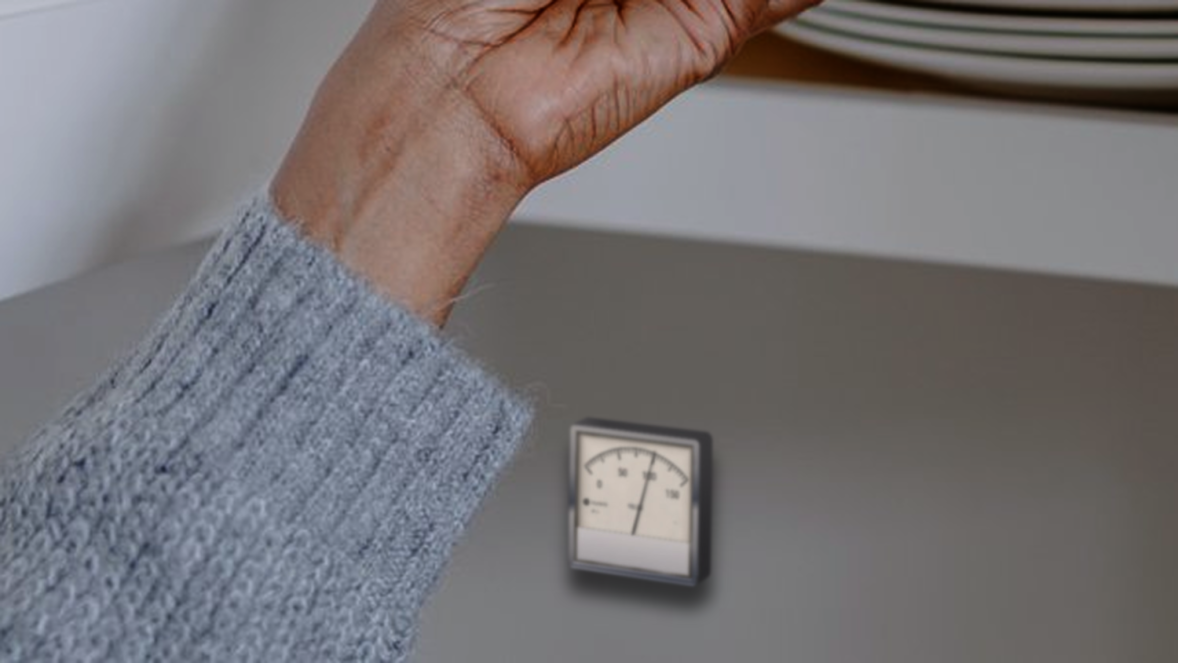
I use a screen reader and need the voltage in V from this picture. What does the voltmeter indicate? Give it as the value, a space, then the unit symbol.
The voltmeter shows 100 V
